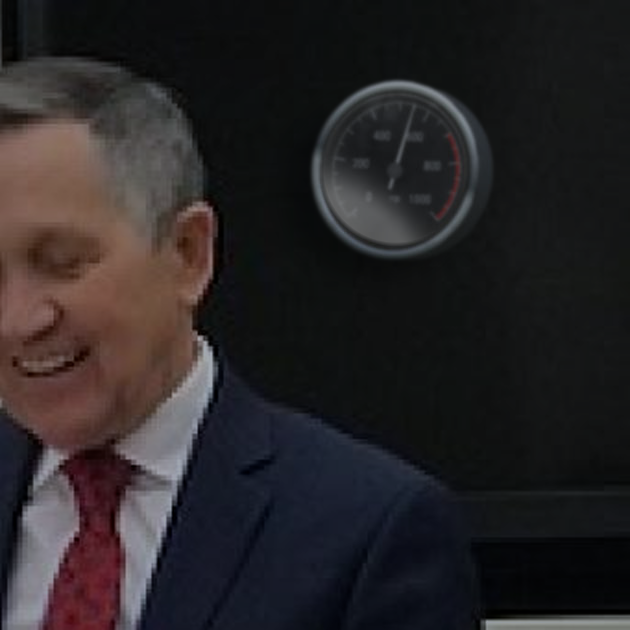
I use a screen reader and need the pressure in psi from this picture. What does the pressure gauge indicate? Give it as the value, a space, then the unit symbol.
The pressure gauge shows 550 psi
